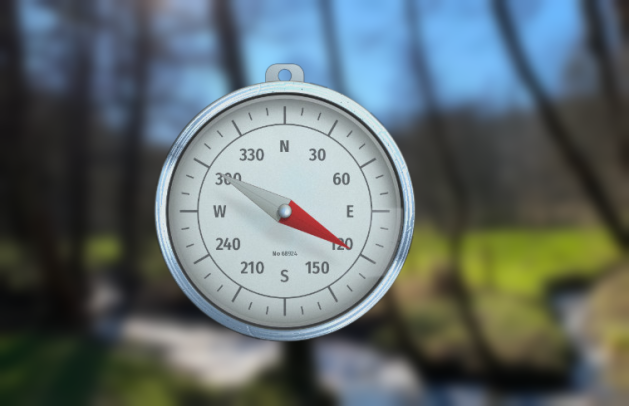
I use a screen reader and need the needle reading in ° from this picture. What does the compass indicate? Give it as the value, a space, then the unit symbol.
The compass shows 120 °
